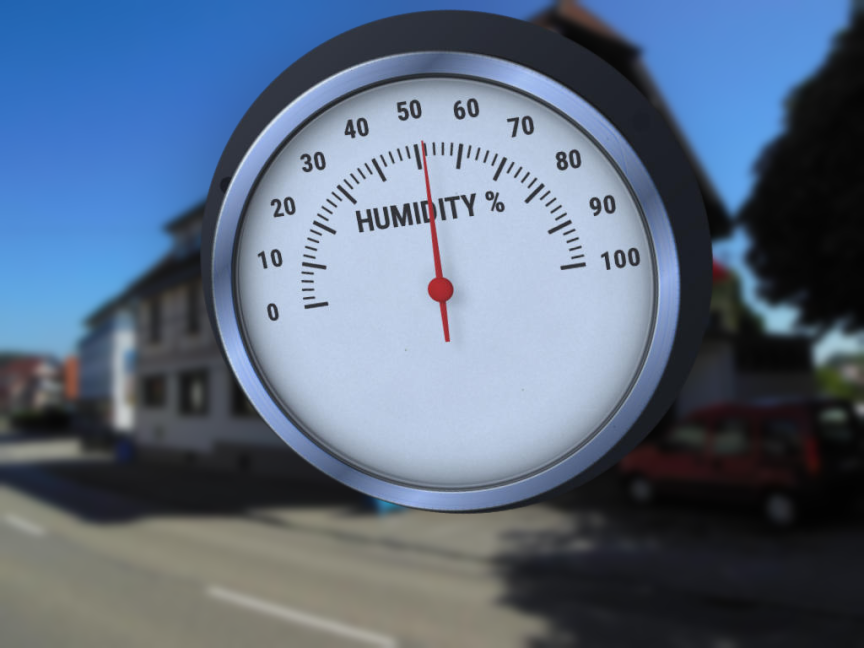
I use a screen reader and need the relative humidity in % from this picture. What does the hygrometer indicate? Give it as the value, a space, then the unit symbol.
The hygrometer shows 52 %
